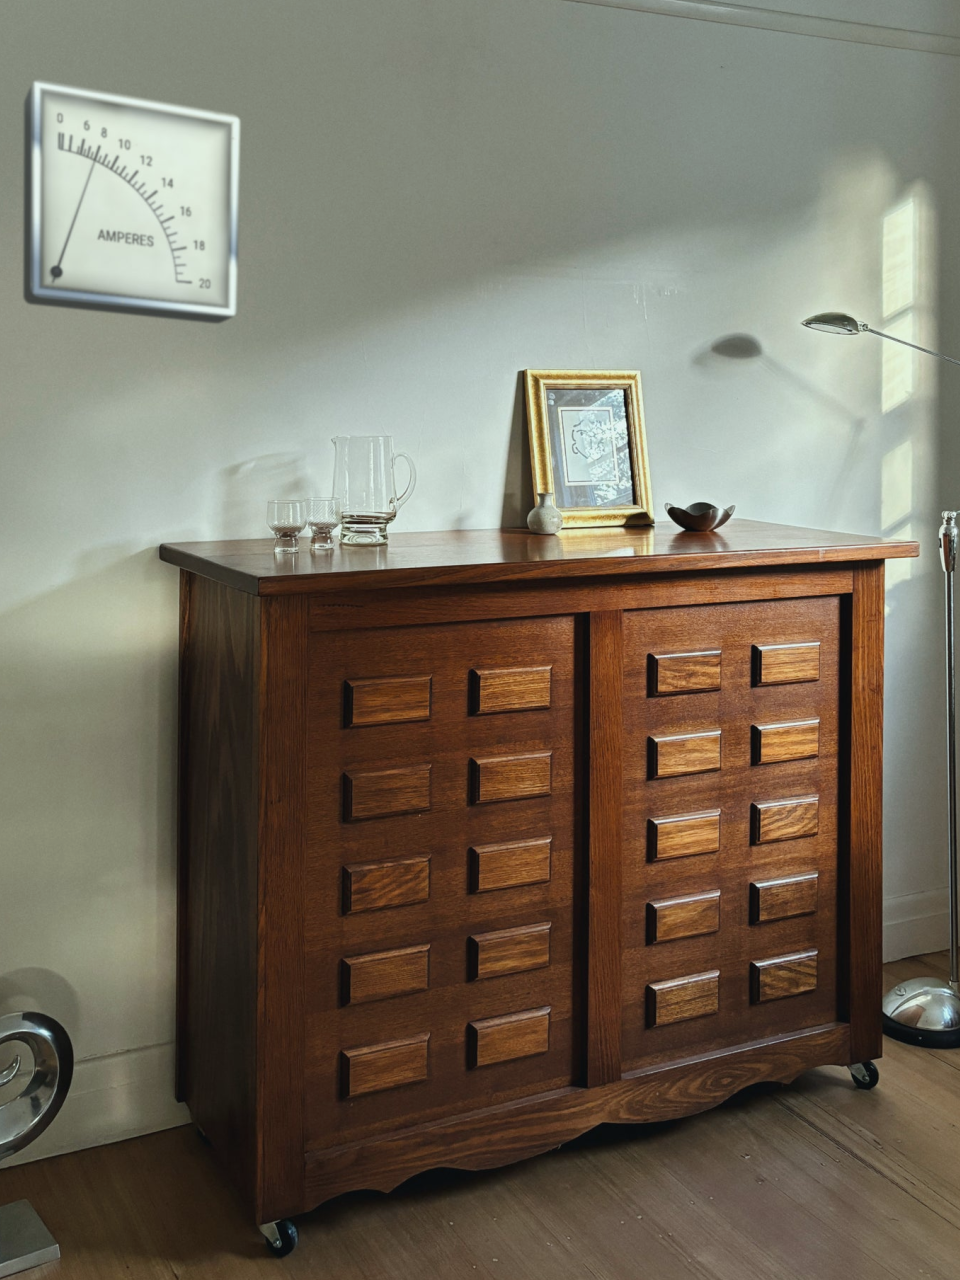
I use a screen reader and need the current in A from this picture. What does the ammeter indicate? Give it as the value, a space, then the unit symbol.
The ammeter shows 8 A
